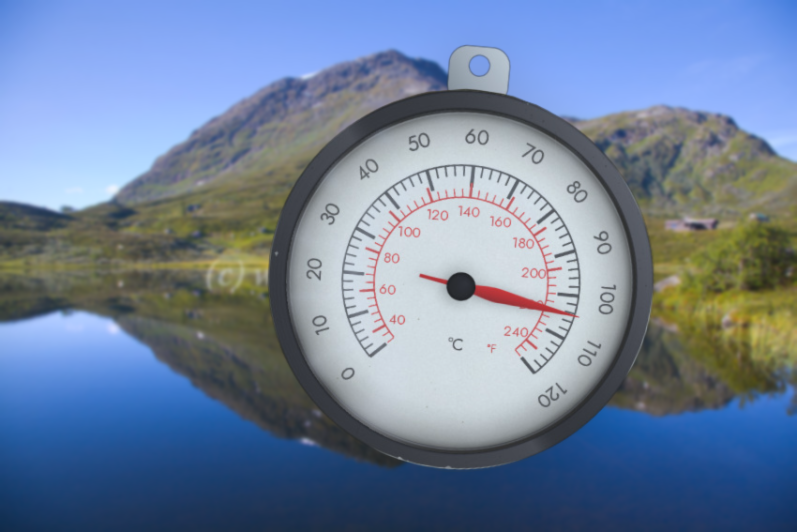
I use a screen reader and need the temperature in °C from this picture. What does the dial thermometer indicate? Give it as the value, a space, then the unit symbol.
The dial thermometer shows 104 °C
